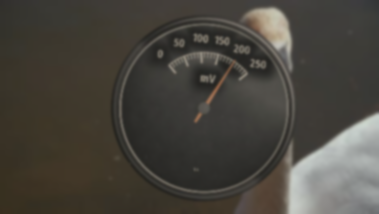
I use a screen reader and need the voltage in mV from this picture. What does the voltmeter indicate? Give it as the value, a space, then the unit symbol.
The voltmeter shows 200 mV
